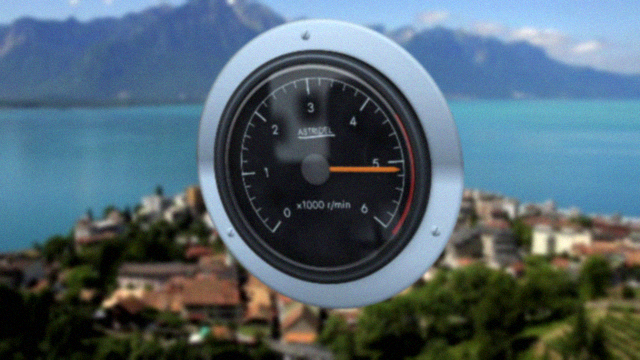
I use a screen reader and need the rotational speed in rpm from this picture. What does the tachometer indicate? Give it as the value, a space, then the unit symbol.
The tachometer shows 5100 rpm
